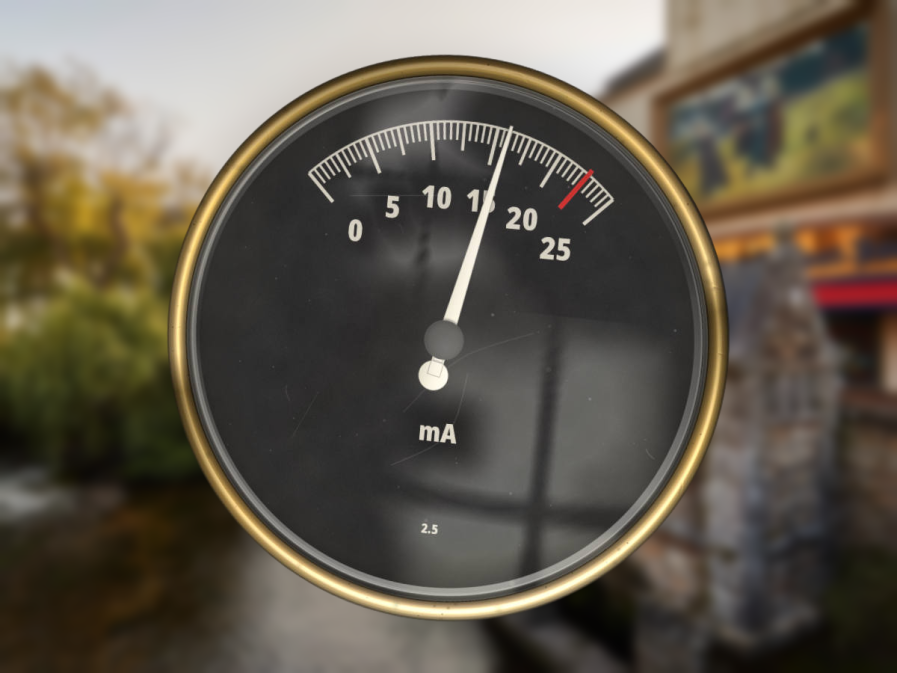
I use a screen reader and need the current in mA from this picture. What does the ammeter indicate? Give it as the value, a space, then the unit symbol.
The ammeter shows 16 mA
